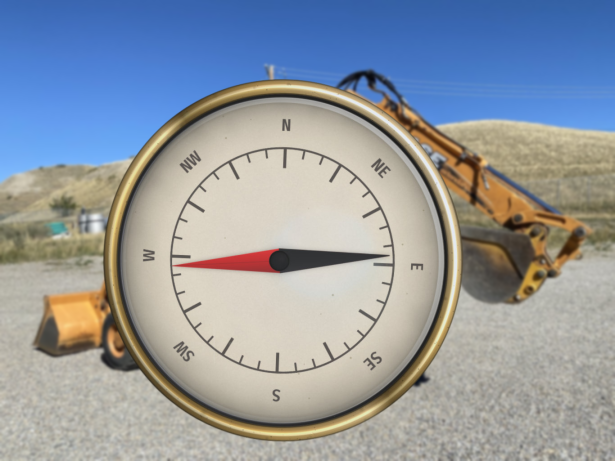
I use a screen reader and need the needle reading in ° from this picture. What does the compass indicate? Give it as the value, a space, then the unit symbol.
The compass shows 265 °
